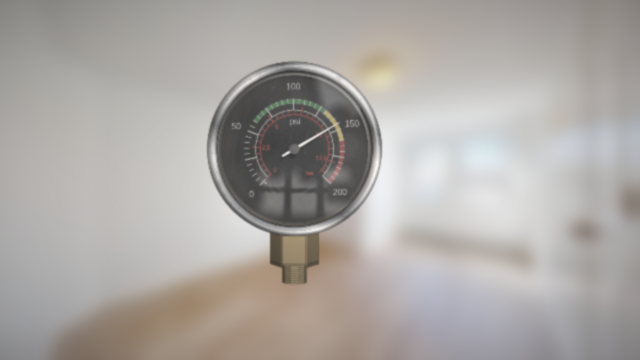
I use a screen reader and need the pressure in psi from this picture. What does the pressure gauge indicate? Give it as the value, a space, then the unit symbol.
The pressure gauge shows 145 psi
